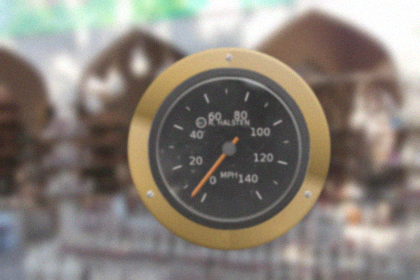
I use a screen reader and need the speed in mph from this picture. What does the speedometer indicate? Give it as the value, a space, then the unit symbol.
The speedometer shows 5 mph
